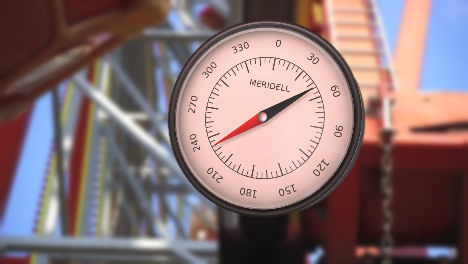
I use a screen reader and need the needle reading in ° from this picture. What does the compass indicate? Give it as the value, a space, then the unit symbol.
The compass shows 230 °
